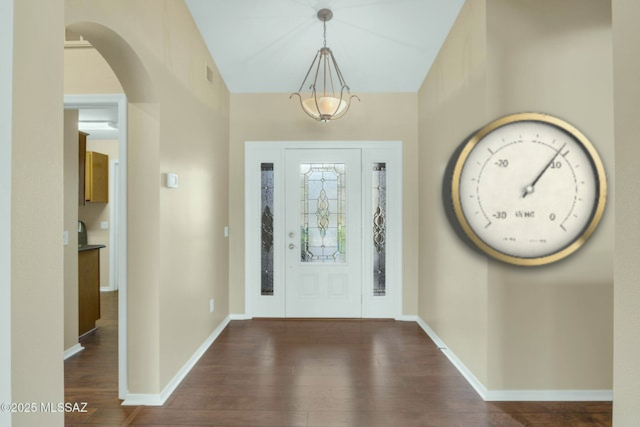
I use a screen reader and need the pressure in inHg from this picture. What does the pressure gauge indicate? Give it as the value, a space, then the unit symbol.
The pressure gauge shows -11 inHg
